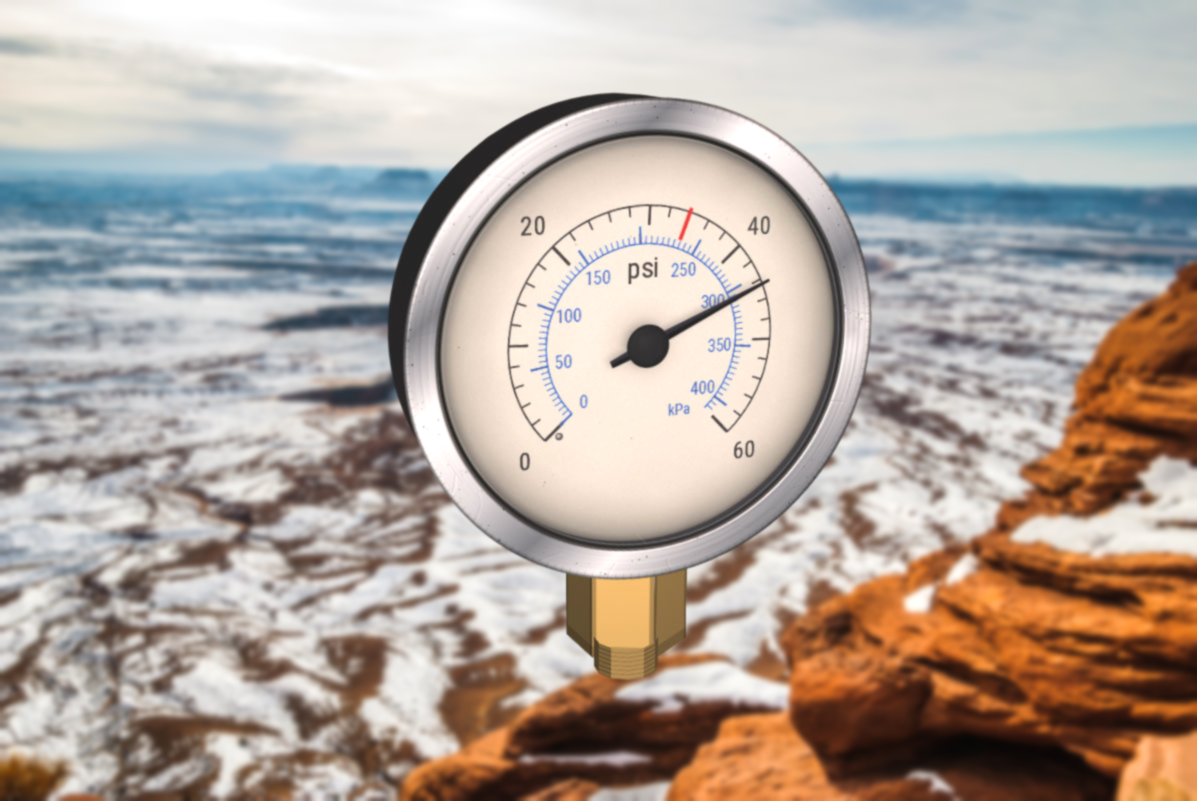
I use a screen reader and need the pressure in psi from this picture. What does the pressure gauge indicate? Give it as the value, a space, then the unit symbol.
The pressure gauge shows 44 psi
